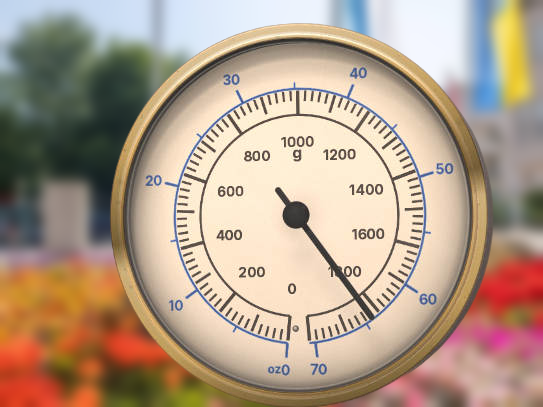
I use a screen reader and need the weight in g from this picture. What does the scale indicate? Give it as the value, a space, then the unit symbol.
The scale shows 1820 g
